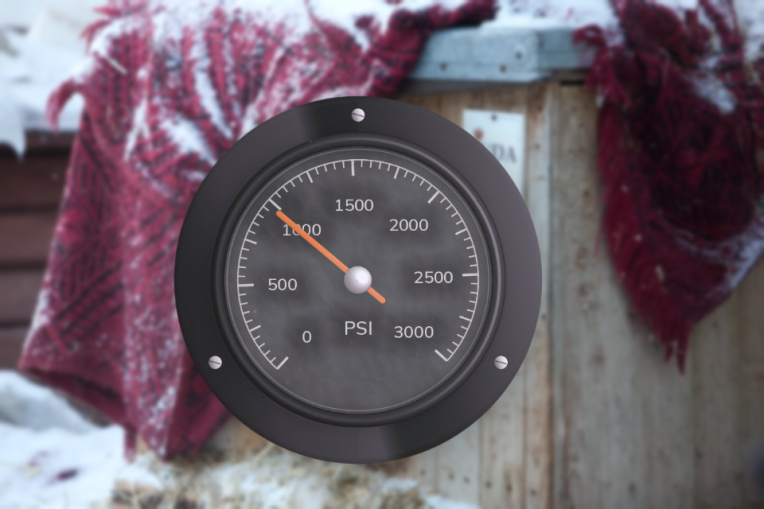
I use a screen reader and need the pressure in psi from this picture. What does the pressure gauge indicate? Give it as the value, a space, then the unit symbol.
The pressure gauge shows 975 psi
